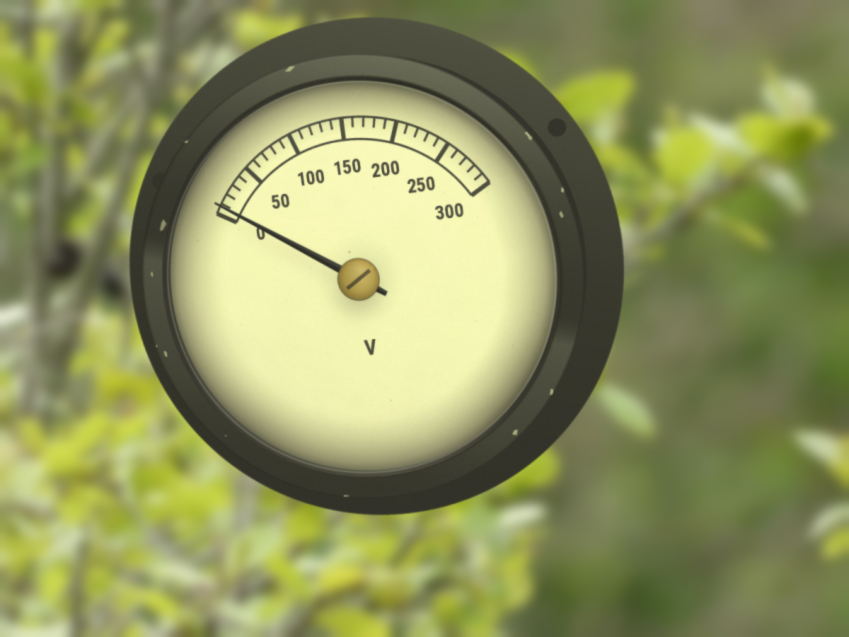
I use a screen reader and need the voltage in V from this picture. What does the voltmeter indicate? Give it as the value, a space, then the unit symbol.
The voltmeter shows 10 V
